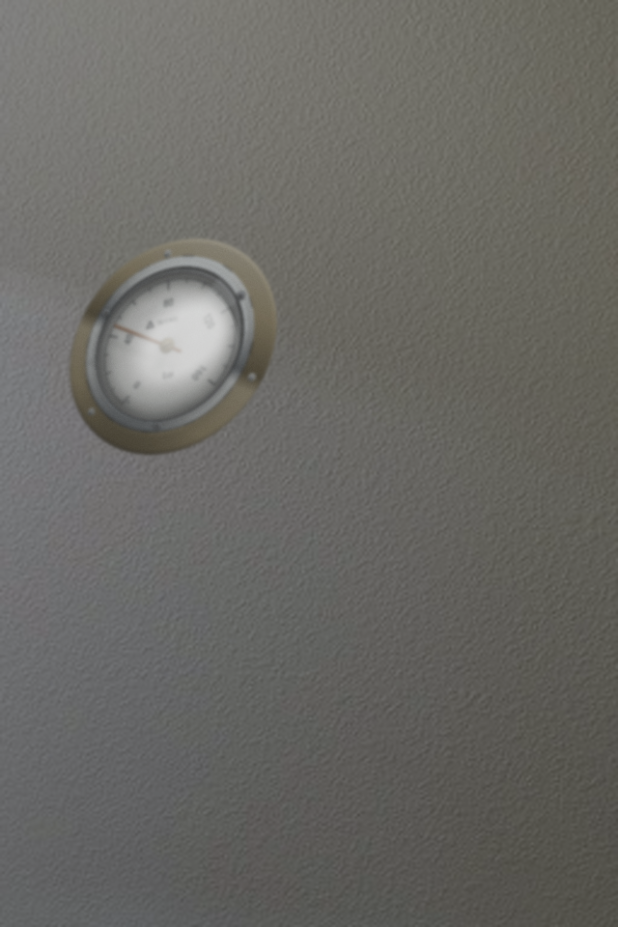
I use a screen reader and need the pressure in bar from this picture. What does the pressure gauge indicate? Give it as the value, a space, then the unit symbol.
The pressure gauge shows 45 bar
